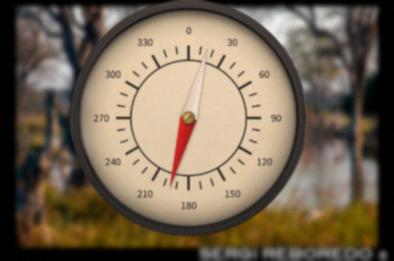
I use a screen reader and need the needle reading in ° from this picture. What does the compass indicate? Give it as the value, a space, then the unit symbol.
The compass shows 195 °
